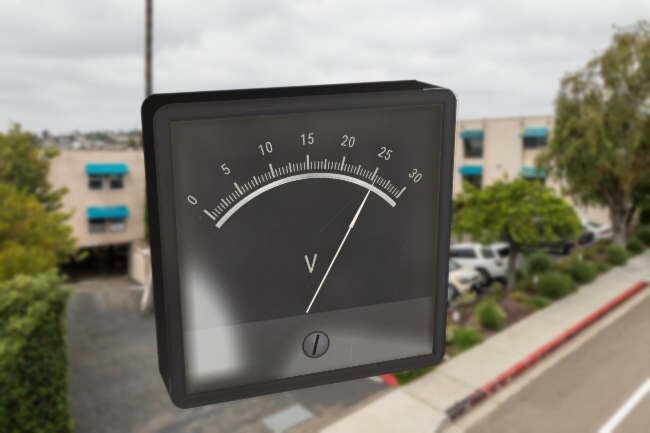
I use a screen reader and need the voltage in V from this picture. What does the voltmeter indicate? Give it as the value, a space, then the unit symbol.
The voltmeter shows 25 V
